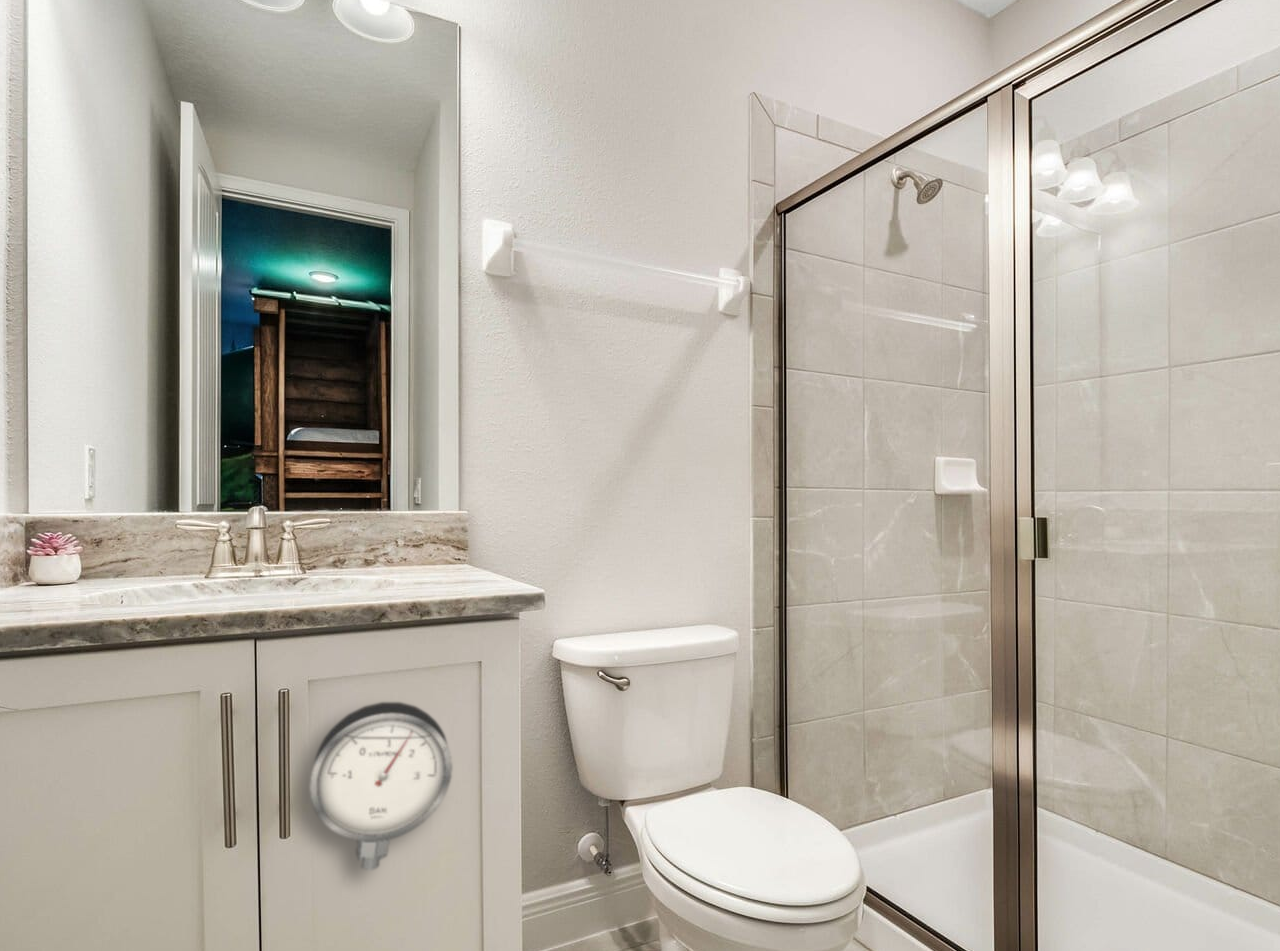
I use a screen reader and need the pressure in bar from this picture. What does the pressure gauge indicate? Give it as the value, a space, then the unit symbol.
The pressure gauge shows 1.5 bar
